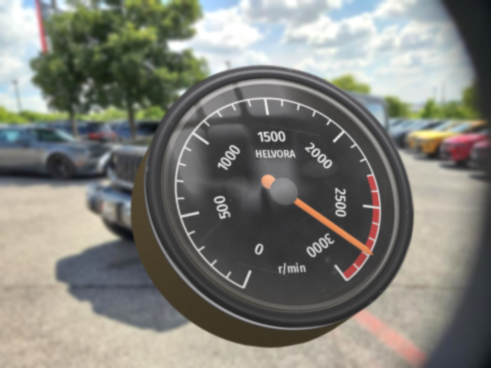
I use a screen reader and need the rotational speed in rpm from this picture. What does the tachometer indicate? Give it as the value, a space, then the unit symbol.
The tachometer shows 2800 rpm
